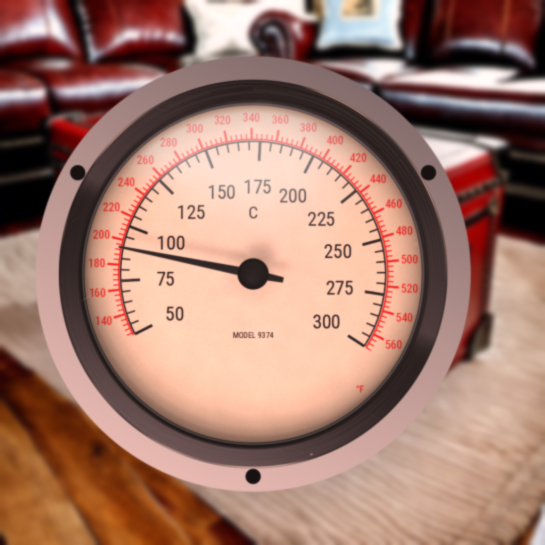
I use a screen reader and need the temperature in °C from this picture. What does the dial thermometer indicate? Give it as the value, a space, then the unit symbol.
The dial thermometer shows 90 °C
